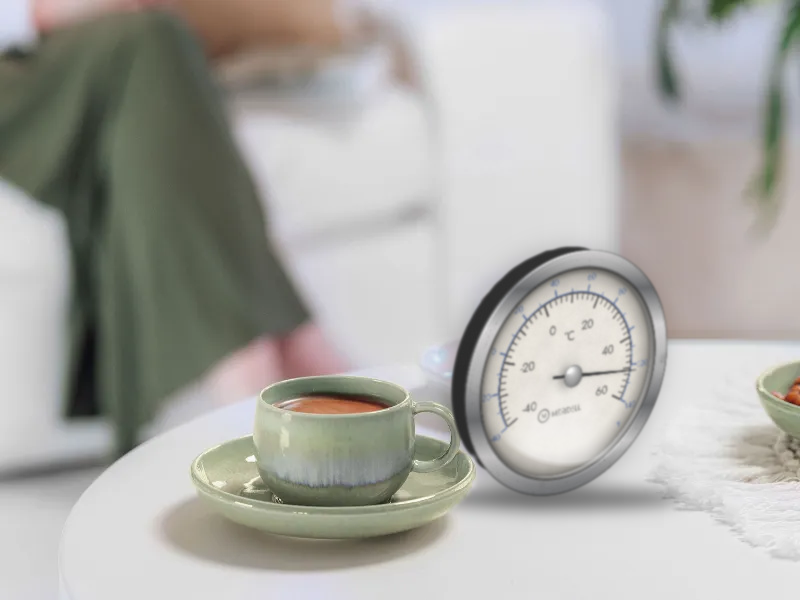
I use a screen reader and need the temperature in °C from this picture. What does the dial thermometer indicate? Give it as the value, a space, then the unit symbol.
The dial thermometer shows 50 °C
